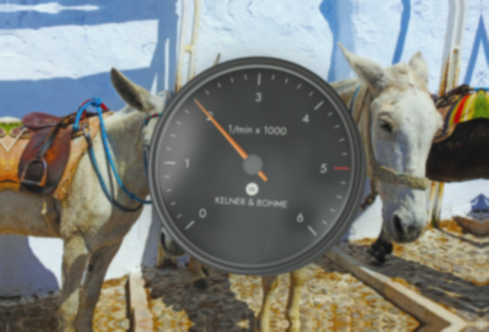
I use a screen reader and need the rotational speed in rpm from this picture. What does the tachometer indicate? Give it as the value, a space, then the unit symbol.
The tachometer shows 2000 rpm
